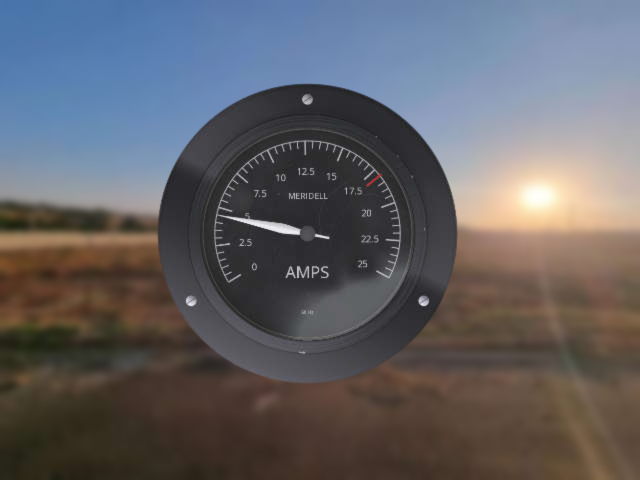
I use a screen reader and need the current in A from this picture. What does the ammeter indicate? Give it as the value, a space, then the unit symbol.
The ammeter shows 4.5 A
